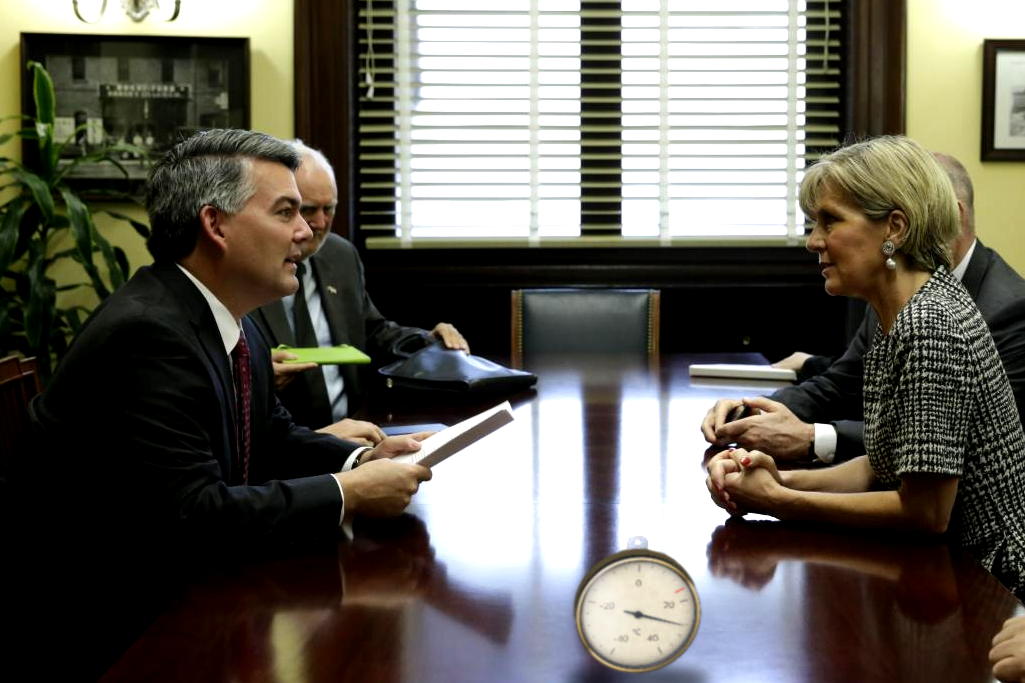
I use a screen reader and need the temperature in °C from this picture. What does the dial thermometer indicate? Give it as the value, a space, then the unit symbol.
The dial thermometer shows 28 °C
